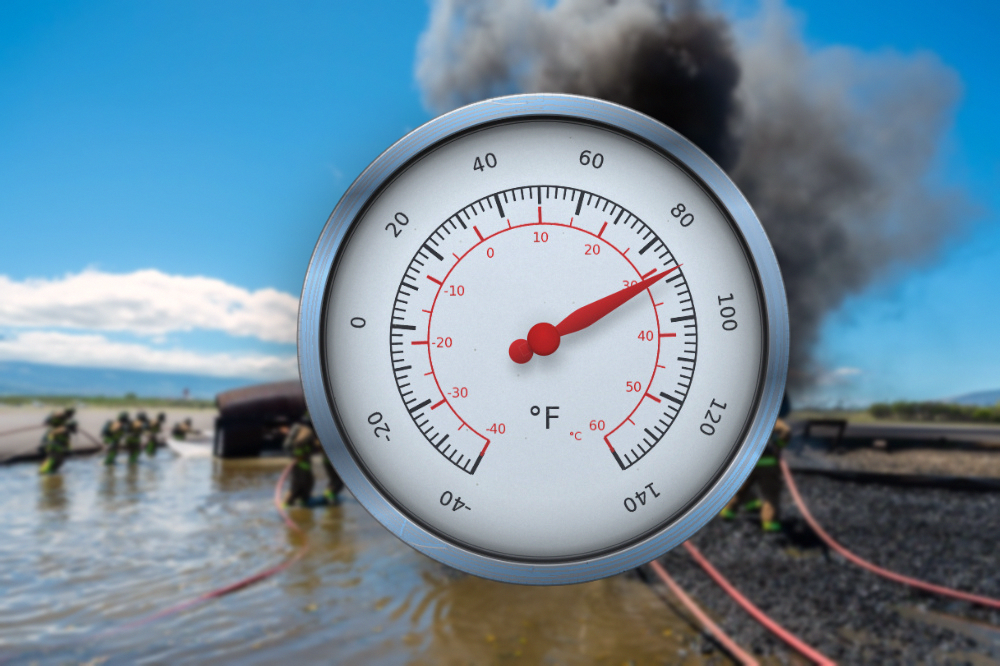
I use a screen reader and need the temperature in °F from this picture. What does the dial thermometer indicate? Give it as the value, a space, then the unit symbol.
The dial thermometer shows 88 °F
